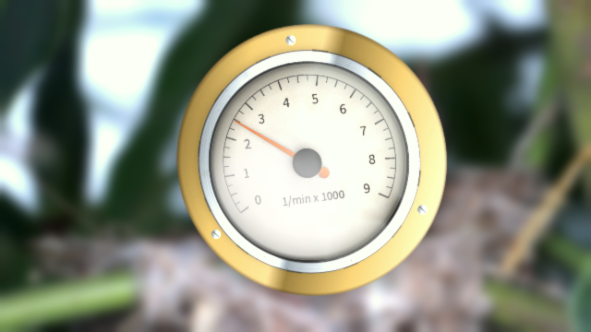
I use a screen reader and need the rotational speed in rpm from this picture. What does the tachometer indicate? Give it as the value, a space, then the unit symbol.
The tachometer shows 2500 rpm
